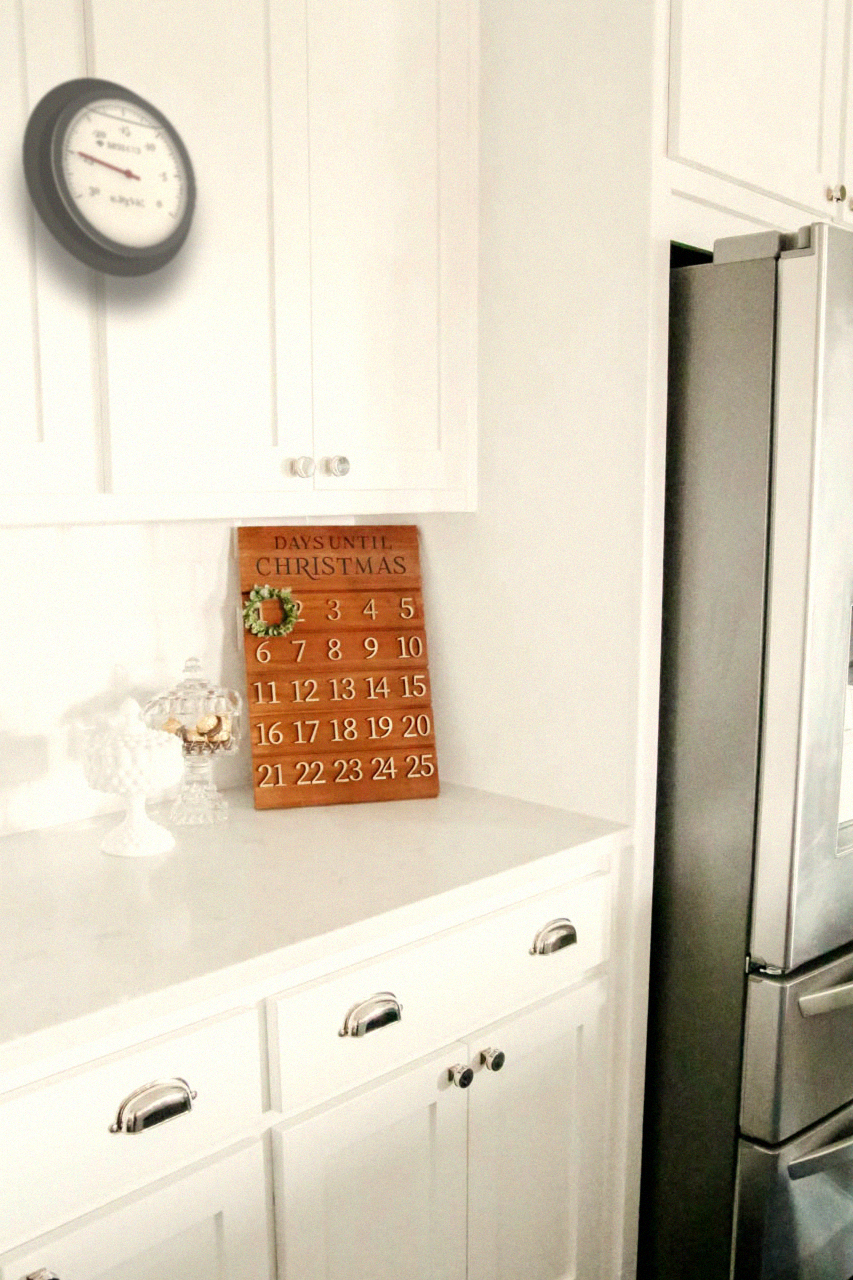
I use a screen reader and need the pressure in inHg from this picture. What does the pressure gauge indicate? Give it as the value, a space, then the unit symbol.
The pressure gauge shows -25 inHg
